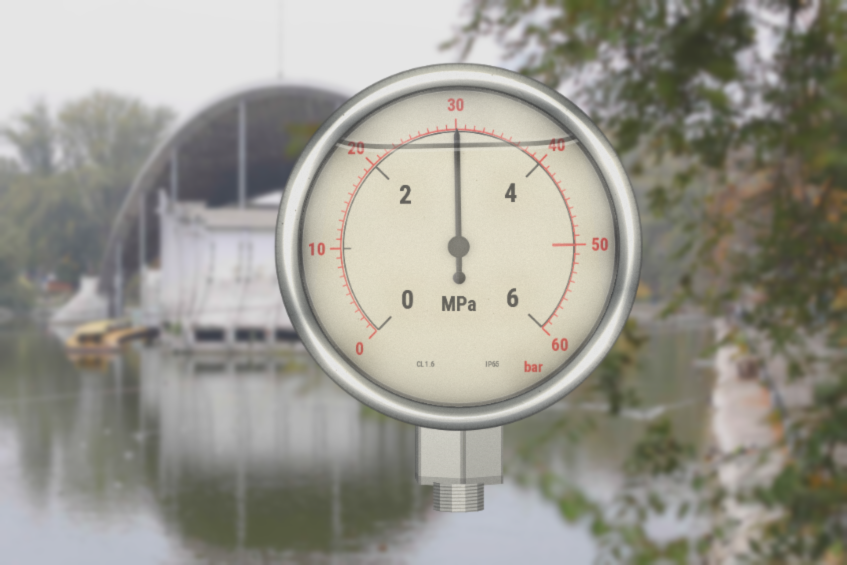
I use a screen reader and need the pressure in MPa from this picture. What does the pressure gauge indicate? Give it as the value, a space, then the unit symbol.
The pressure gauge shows 3 MPa
